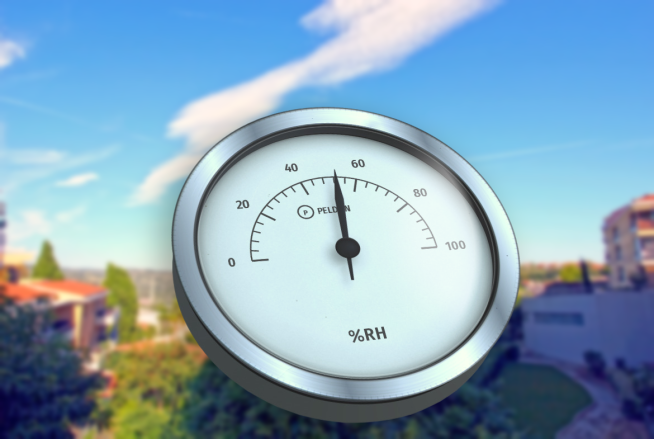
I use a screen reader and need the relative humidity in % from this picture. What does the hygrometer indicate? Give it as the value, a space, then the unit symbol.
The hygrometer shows 52 %
